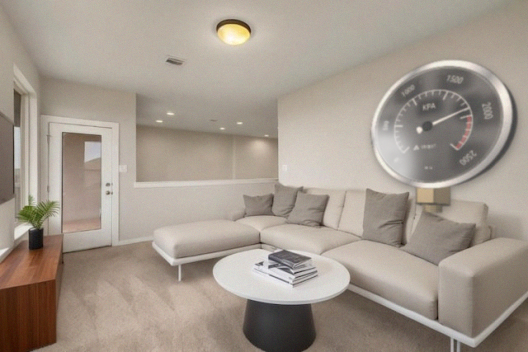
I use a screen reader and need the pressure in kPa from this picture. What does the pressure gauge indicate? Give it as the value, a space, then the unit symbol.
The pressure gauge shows 1900 kPa
